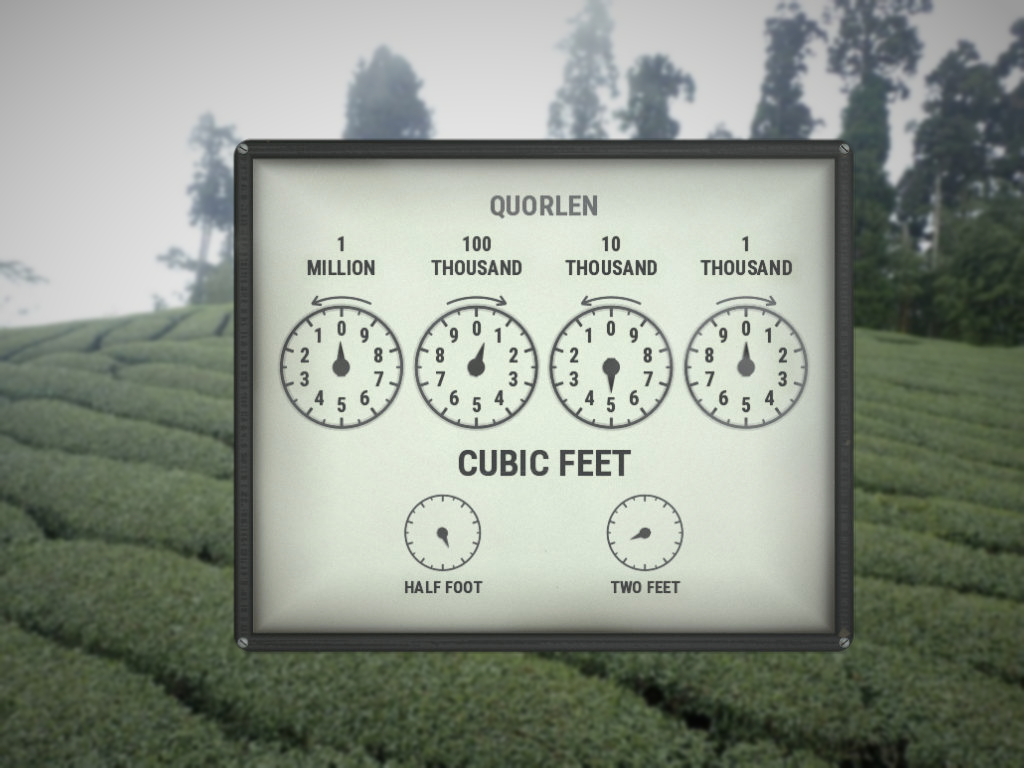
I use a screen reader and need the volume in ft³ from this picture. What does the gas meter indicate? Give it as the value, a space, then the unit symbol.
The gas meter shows 5000 ft³
